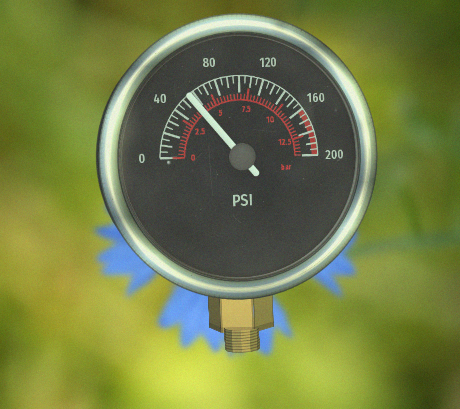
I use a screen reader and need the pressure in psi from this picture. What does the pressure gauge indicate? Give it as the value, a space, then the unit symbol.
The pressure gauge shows 55 psi
